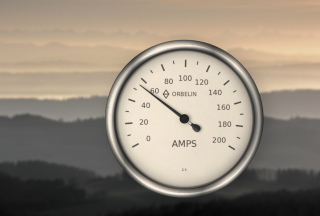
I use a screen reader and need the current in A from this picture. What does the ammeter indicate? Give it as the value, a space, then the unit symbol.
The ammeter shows 55 A
